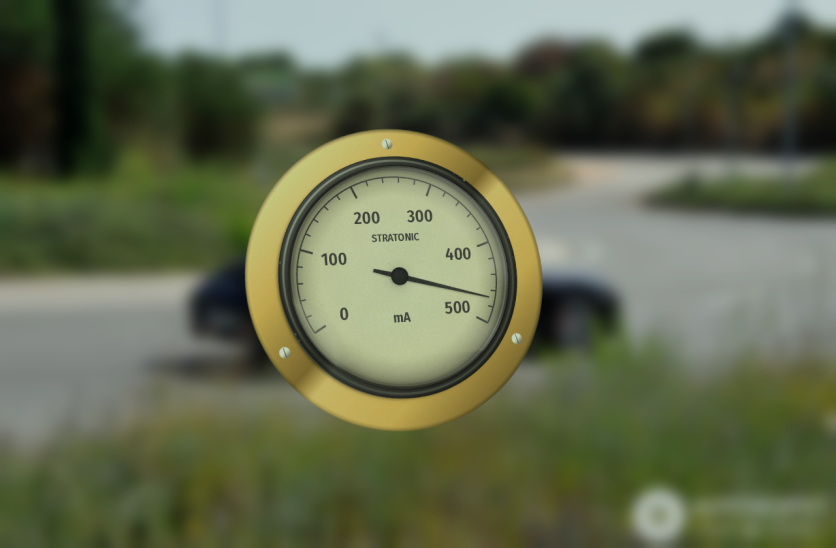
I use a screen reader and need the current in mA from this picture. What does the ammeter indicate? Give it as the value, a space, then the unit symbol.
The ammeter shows 470 mA
